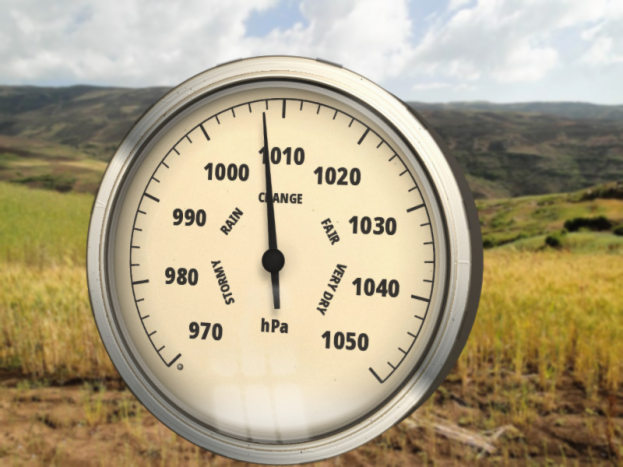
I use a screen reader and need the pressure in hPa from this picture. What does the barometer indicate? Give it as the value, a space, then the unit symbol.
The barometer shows 1008 hPa
